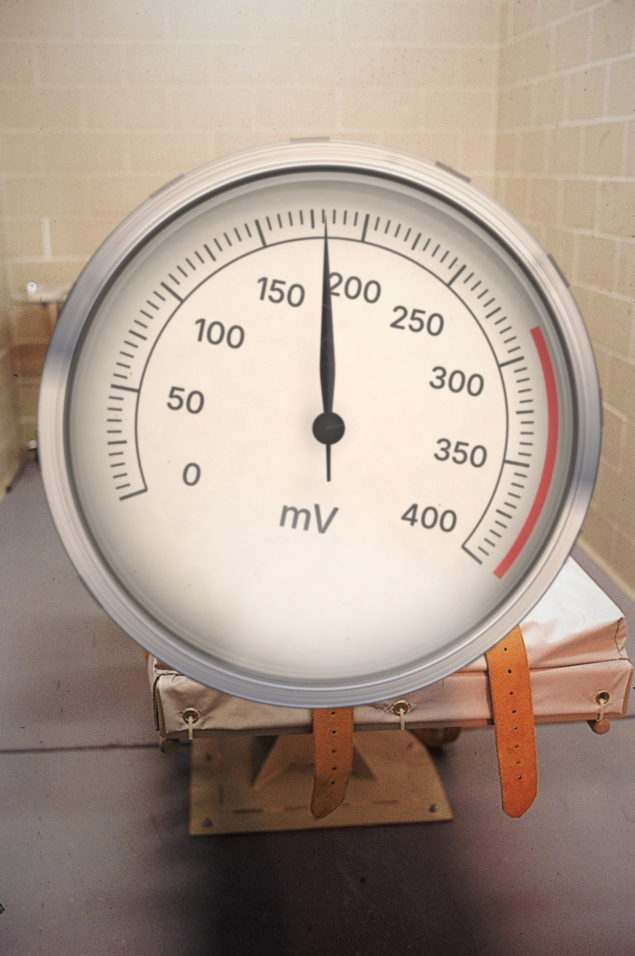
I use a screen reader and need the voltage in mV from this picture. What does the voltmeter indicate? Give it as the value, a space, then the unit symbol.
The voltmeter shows 180 mV
